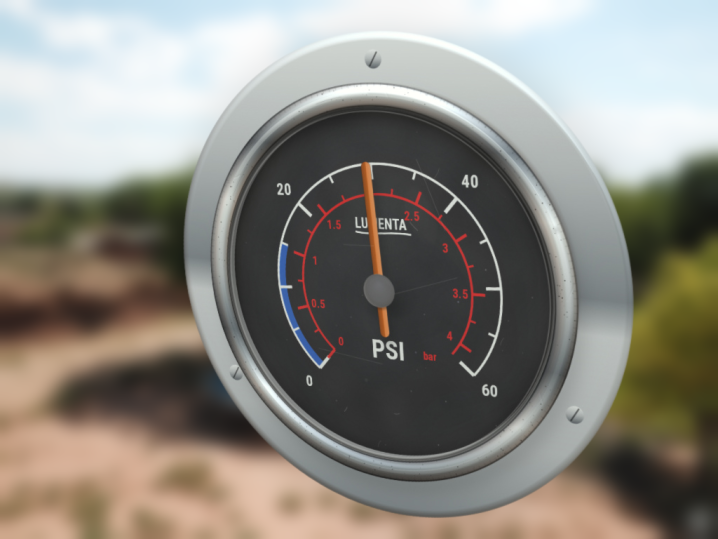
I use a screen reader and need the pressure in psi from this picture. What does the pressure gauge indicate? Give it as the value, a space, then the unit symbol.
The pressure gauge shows 30 psi
